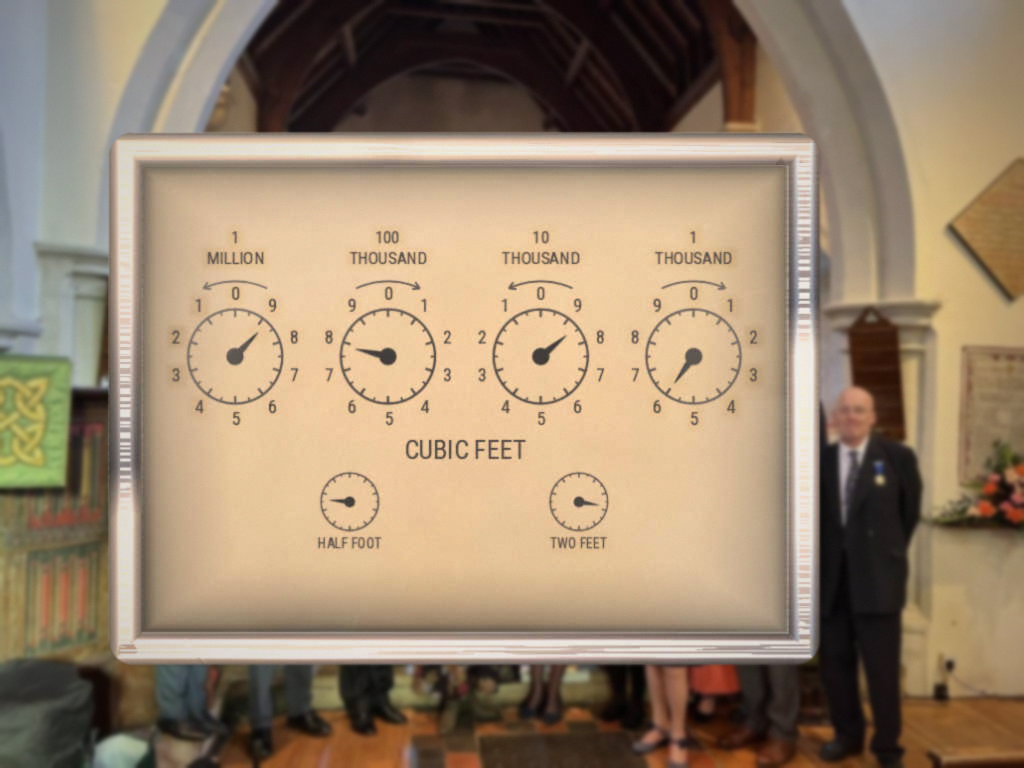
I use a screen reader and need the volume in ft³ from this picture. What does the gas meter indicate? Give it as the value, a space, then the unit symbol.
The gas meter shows 878600 ft³
